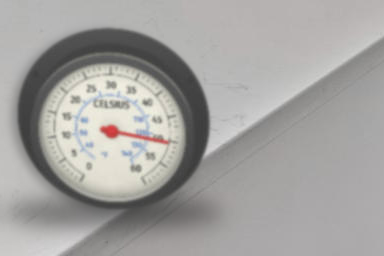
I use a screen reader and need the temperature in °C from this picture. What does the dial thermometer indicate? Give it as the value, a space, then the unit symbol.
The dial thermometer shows 50 °C
